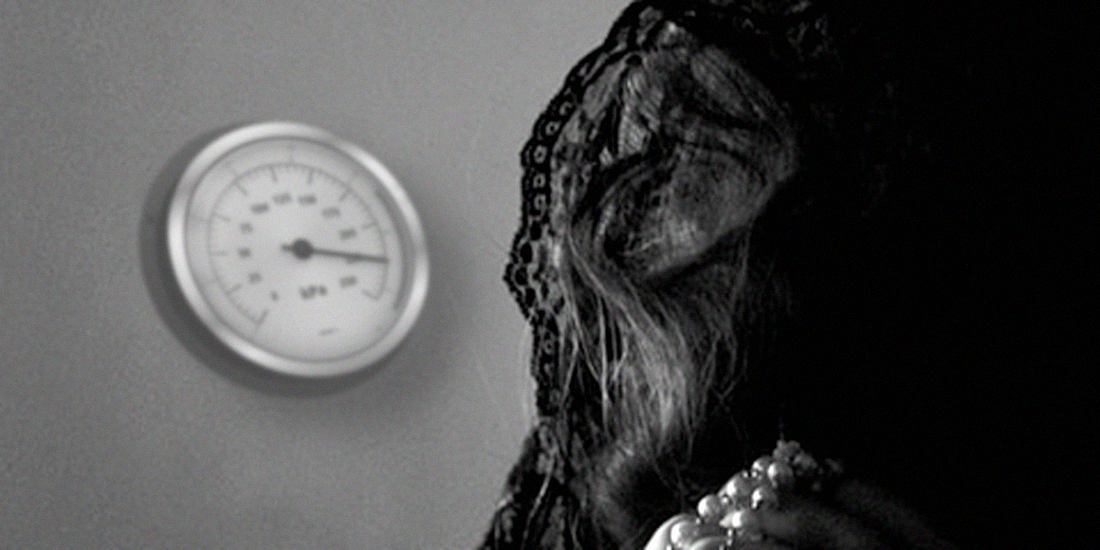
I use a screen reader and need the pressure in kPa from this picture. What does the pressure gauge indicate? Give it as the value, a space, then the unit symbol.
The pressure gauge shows 225 kPa
